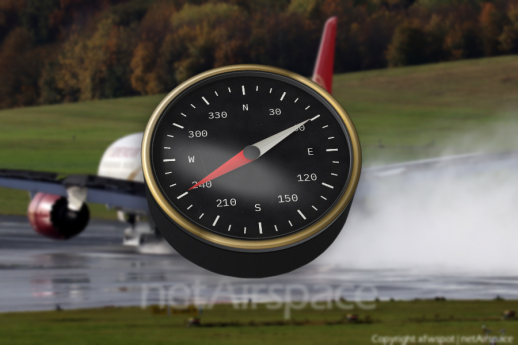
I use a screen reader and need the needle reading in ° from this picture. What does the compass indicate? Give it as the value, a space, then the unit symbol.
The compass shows 240 °
